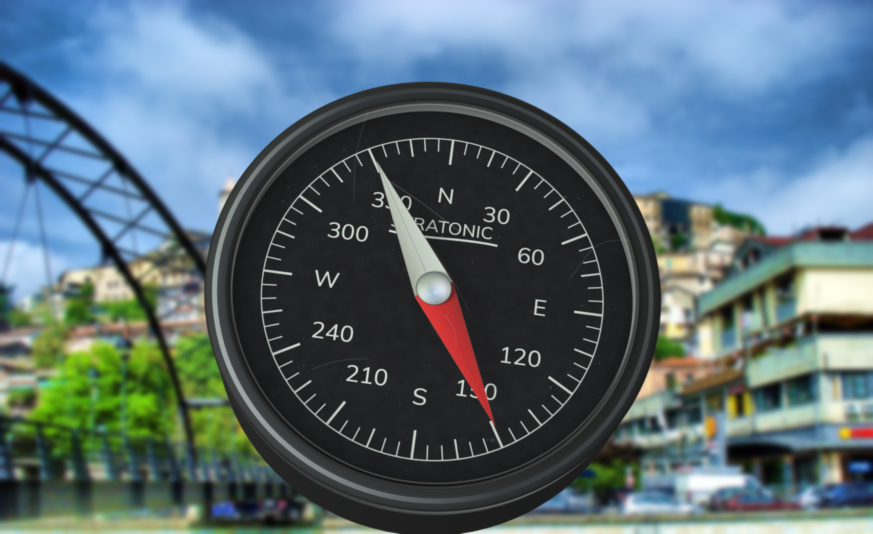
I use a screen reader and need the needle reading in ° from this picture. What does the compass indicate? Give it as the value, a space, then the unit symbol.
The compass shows 150 °
